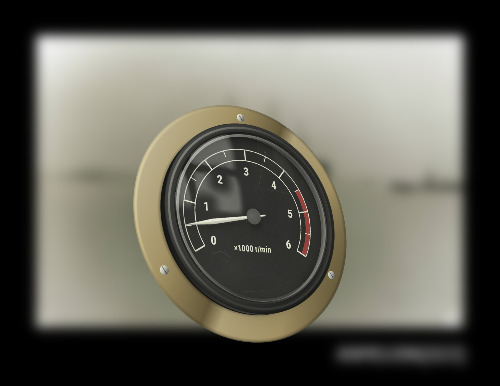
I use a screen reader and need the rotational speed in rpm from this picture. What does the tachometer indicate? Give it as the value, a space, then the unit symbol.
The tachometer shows 500 rpm
